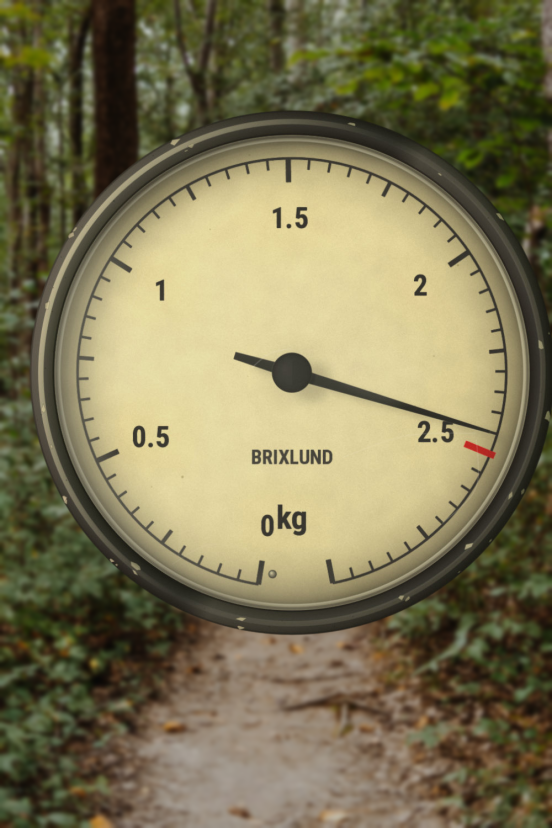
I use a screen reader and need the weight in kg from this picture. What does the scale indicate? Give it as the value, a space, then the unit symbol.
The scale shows 2.45 kg
